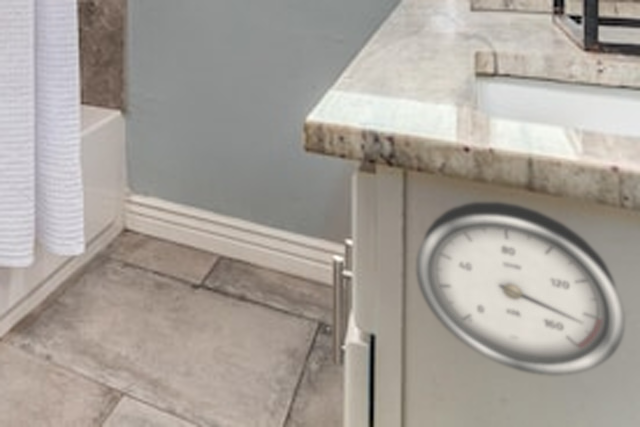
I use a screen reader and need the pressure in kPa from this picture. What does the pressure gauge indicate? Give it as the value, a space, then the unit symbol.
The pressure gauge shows 145 kPa
